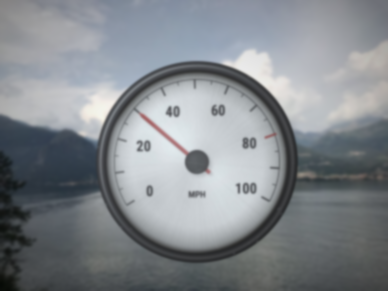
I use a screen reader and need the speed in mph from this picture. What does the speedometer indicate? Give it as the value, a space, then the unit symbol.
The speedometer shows 30 mph
